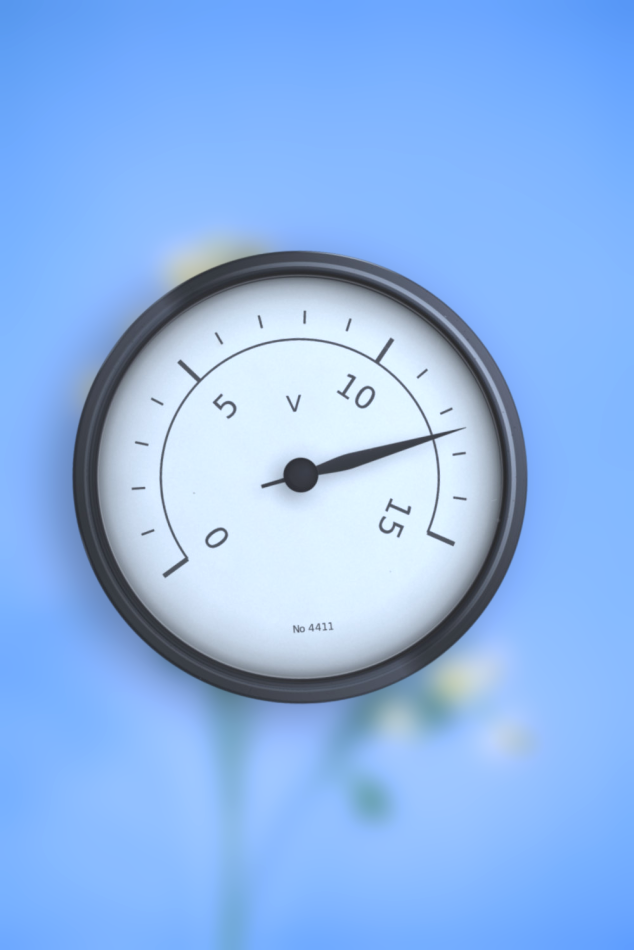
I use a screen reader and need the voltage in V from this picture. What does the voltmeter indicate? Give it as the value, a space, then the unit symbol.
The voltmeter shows 12.5 V
